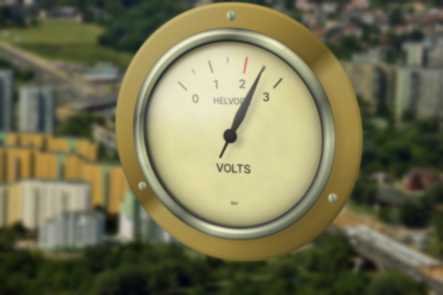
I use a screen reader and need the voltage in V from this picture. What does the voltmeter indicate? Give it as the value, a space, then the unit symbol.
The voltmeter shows 2.5 V
